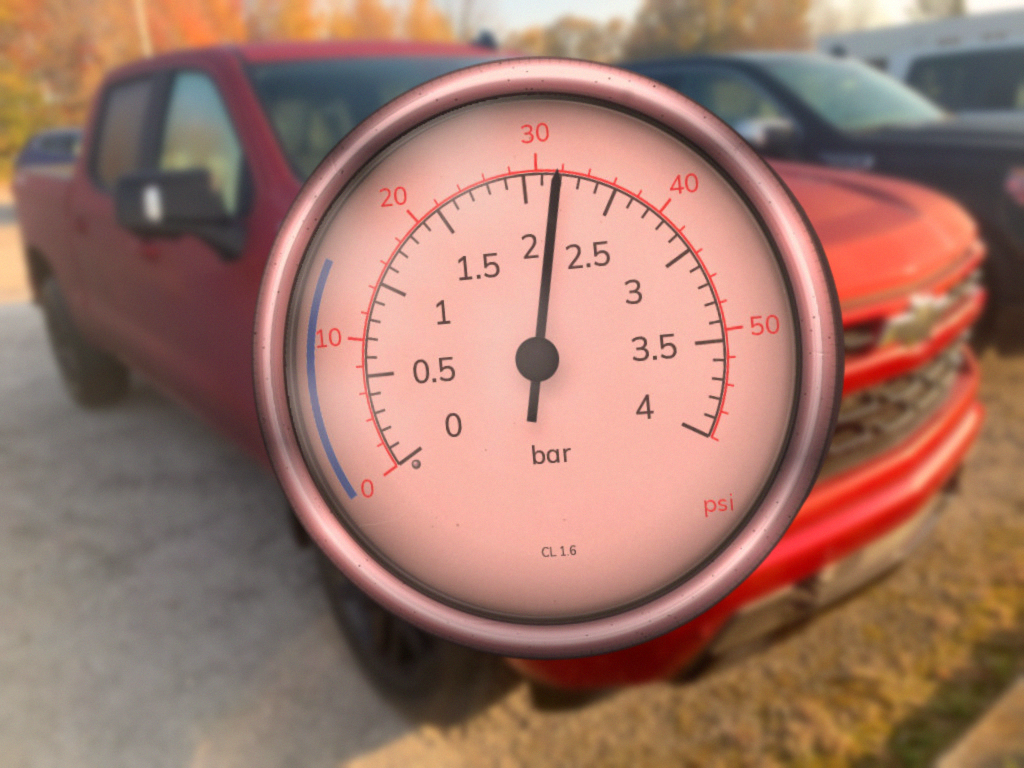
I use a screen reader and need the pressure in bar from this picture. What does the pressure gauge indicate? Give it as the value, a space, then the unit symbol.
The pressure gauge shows 2.2 bar
